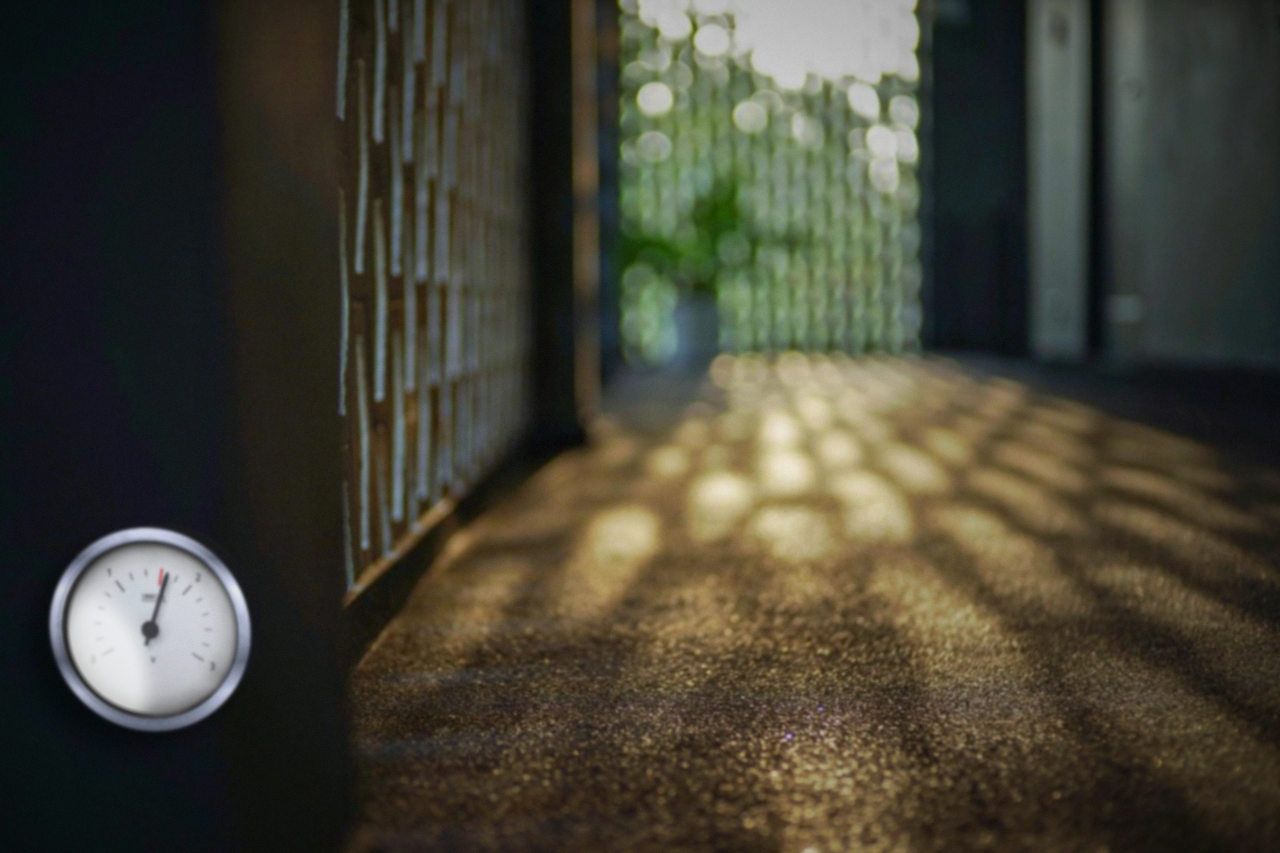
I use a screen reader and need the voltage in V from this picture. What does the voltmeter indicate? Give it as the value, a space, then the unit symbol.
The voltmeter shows 1.7 V
